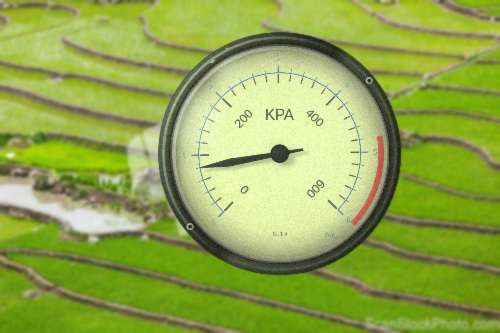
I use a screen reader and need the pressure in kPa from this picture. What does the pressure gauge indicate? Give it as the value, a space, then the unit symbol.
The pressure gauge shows 80 kPa
